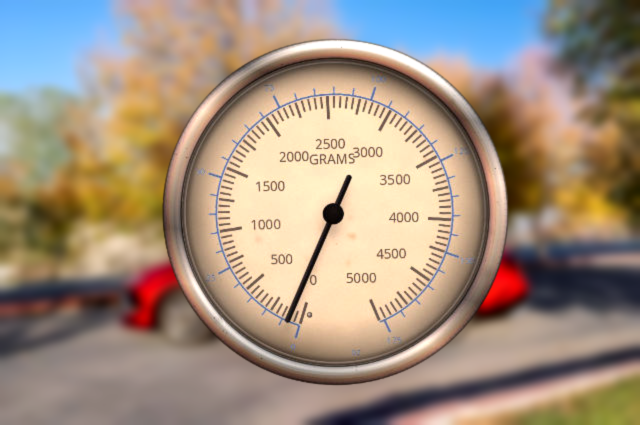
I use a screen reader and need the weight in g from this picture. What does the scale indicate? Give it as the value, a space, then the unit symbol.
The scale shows 100 g
